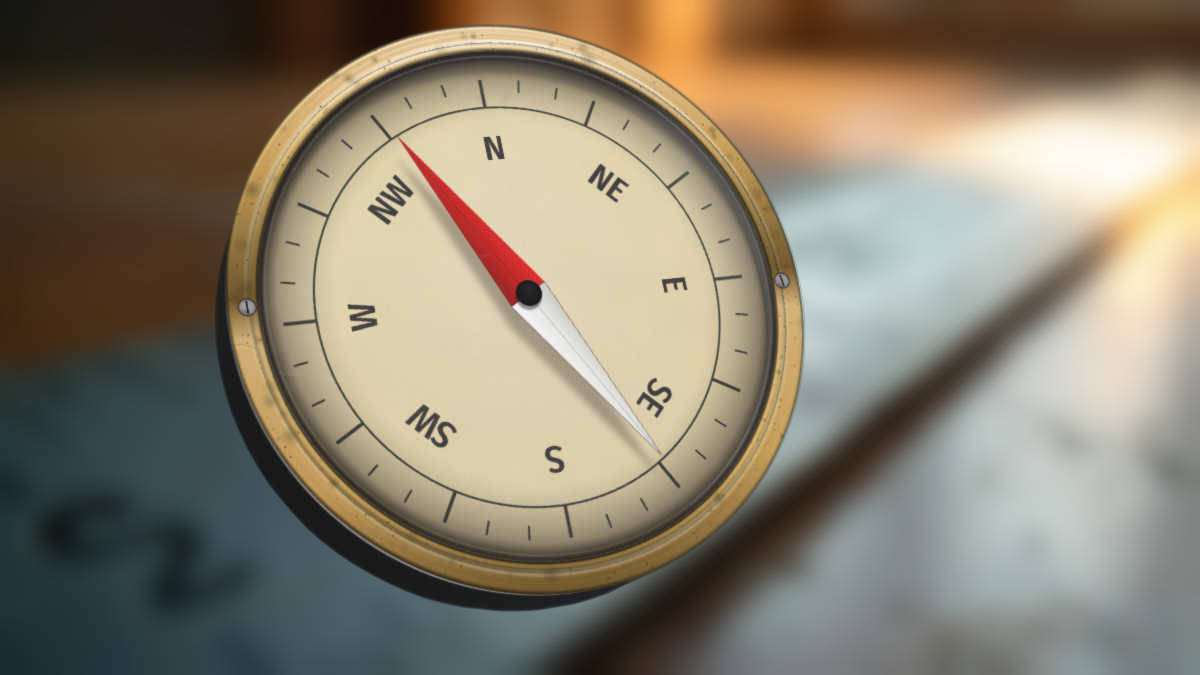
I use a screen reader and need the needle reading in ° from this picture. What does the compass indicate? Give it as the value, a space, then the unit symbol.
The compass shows 330 °
